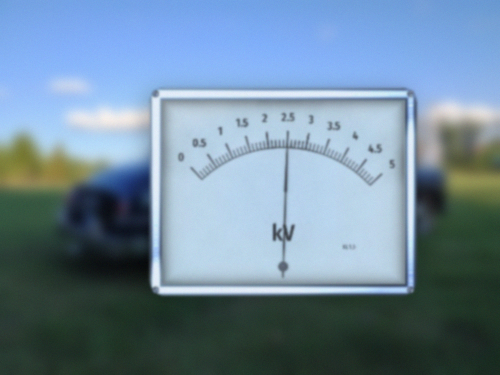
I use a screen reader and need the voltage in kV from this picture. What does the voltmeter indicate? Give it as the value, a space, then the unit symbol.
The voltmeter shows 2.5 kV
